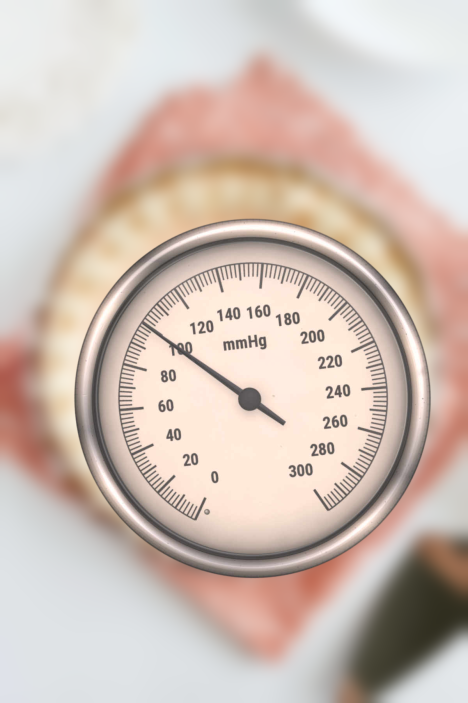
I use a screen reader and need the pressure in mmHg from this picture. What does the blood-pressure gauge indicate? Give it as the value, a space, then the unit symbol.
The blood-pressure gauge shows 100 mmHg
